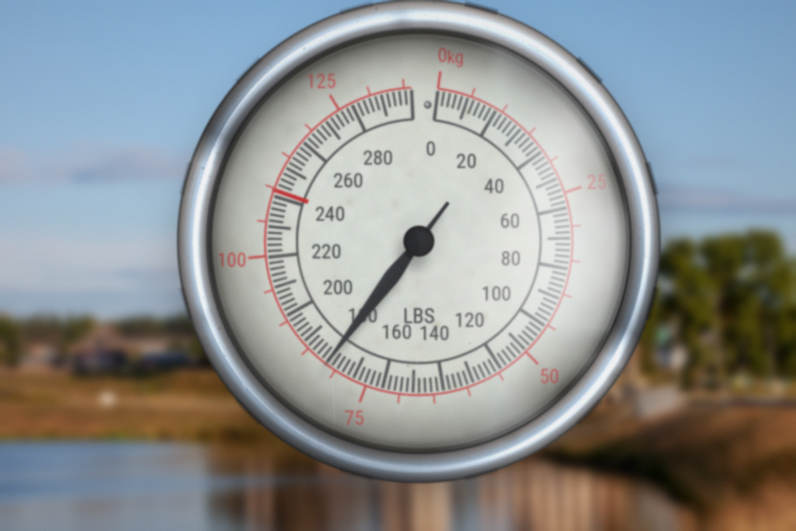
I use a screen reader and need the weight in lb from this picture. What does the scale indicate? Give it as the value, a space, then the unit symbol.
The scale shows 180 lb
